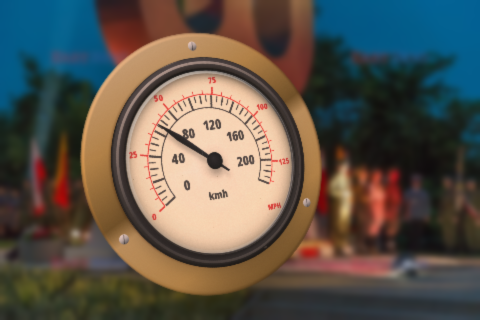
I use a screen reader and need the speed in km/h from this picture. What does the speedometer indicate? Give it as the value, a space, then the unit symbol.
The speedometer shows 65 km/h
